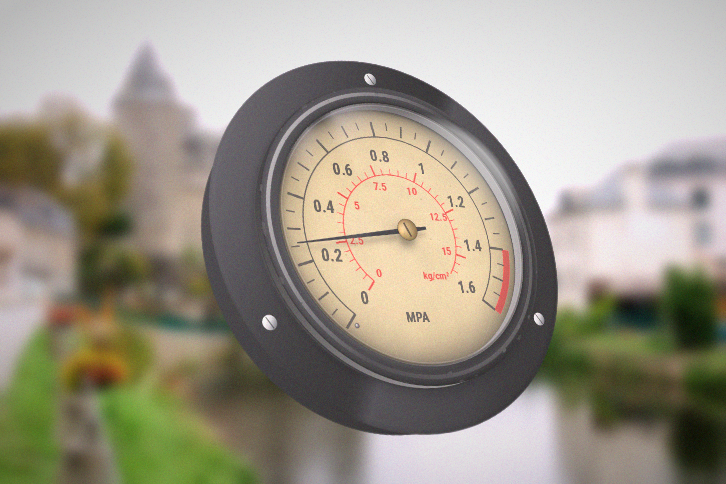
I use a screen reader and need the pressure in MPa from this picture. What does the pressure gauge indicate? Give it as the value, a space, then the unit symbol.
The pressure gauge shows 0.25 MPa
